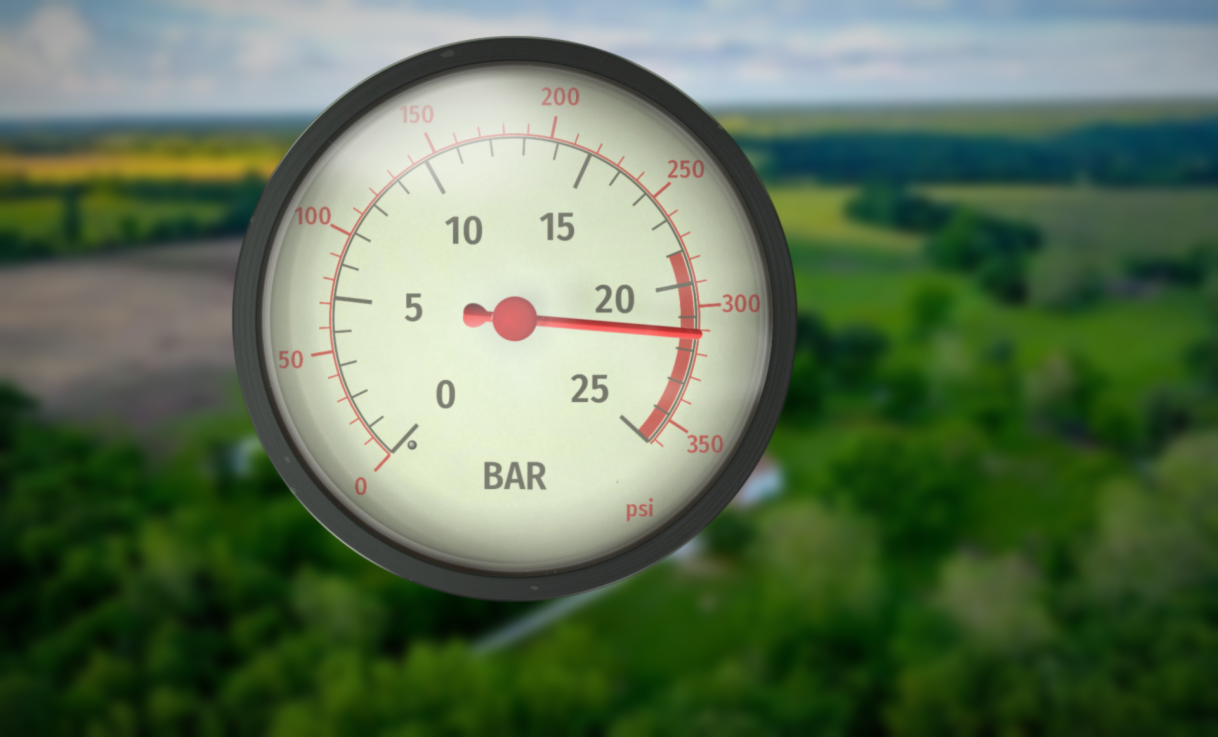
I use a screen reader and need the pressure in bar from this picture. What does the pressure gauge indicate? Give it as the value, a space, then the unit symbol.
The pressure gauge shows 21.5 bar
